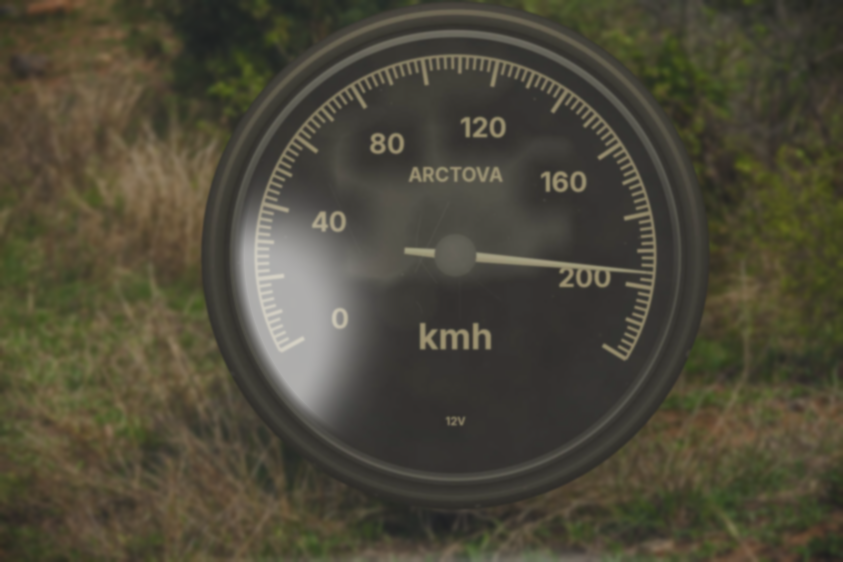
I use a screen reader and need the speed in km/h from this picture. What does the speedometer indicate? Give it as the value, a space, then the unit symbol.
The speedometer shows 196 km/h
